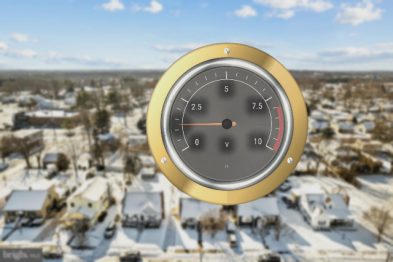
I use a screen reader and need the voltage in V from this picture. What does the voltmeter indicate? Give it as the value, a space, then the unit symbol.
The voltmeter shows 1.25 V
